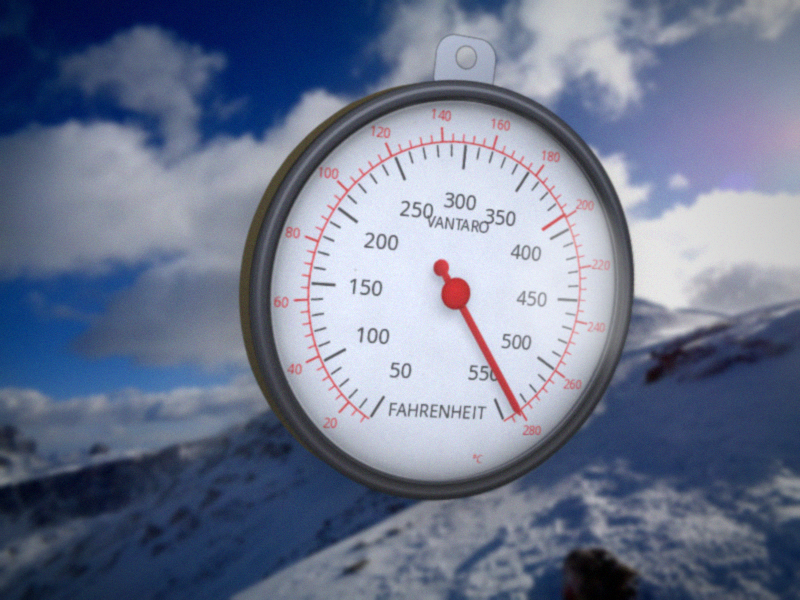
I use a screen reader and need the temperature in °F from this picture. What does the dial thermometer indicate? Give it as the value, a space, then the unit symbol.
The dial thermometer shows 540 °F
